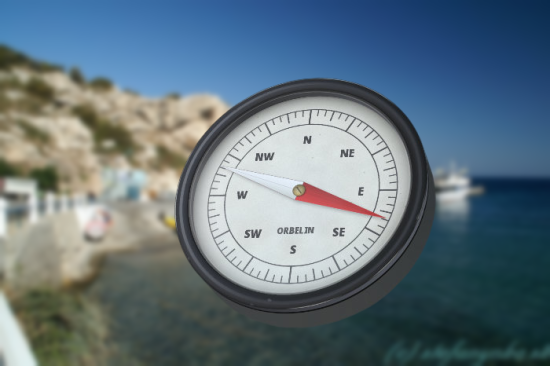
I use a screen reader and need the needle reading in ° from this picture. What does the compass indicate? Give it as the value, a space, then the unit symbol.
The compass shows 110 °
